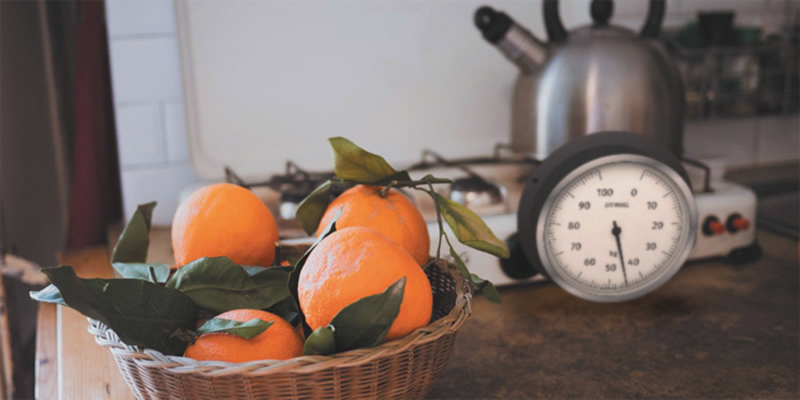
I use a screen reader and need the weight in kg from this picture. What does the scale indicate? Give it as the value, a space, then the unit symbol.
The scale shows 45 kg
